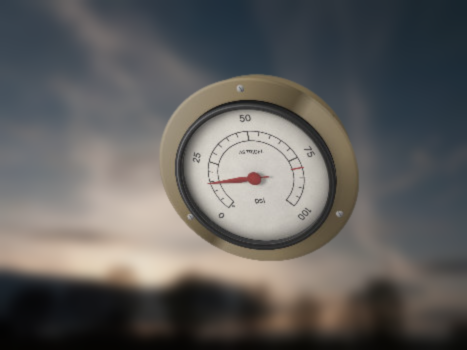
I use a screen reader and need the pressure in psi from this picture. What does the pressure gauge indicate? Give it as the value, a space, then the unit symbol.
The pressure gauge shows 15 psi
